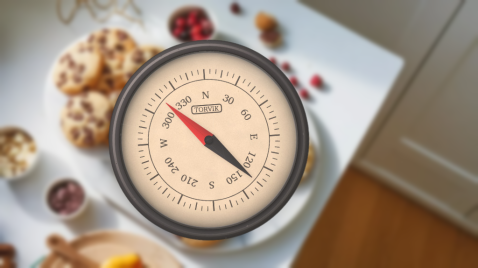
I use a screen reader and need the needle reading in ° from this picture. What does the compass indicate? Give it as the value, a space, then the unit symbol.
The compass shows 315 °
